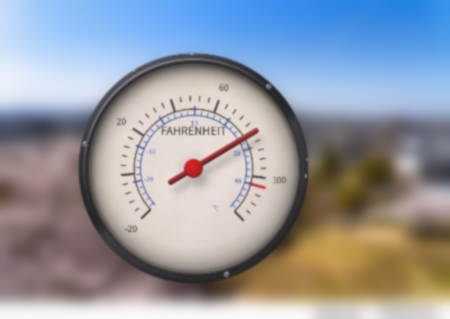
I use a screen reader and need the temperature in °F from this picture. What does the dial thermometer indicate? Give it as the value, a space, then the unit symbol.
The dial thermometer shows 80 °F
